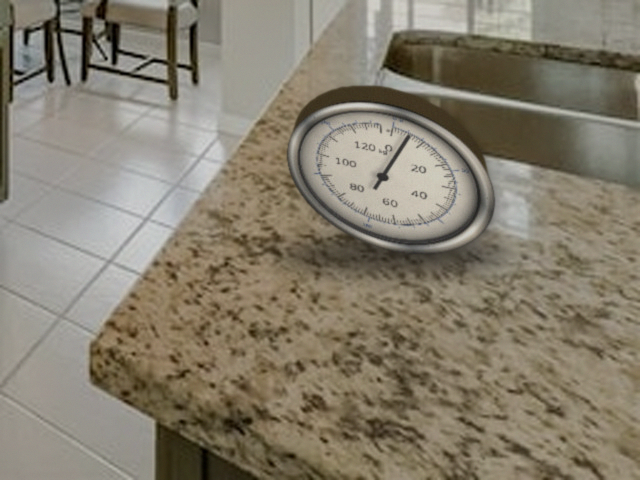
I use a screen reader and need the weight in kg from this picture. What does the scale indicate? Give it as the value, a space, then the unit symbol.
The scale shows 5 kg
